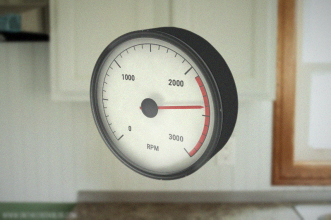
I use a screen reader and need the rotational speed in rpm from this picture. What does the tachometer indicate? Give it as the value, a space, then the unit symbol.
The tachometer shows 2400 rpm
